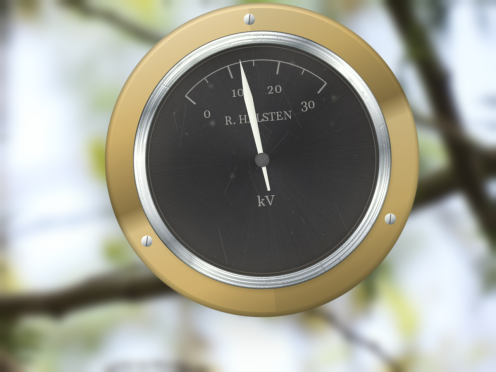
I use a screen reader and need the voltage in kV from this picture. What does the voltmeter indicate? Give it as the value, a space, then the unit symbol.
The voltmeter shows 12.5 kV
